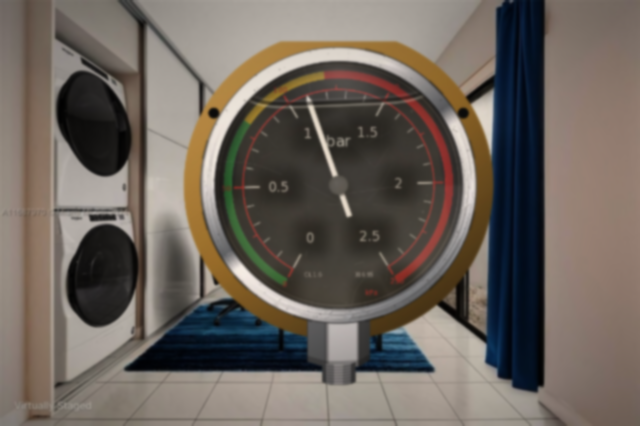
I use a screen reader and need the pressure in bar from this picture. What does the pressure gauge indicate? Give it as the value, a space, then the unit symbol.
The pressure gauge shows 1.1 bar
